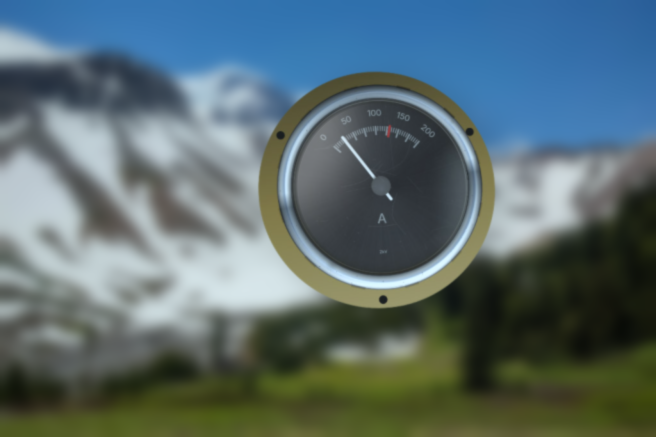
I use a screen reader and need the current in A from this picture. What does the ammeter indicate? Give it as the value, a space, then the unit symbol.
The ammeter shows 25 A
